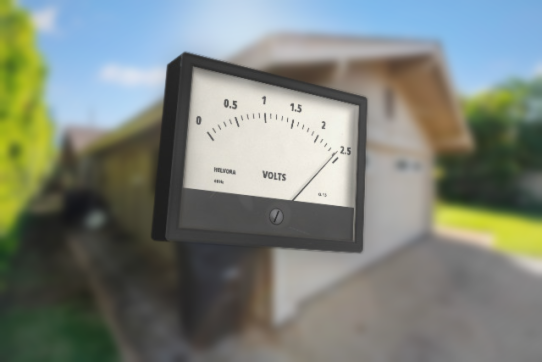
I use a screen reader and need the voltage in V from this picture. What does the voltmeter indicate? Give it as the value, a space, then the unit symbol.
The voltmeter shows 2.4 V
